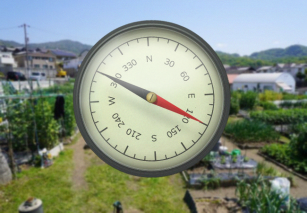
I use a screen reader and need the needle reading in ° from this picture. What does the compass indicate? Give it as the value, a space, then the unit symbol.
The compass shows 120 °
